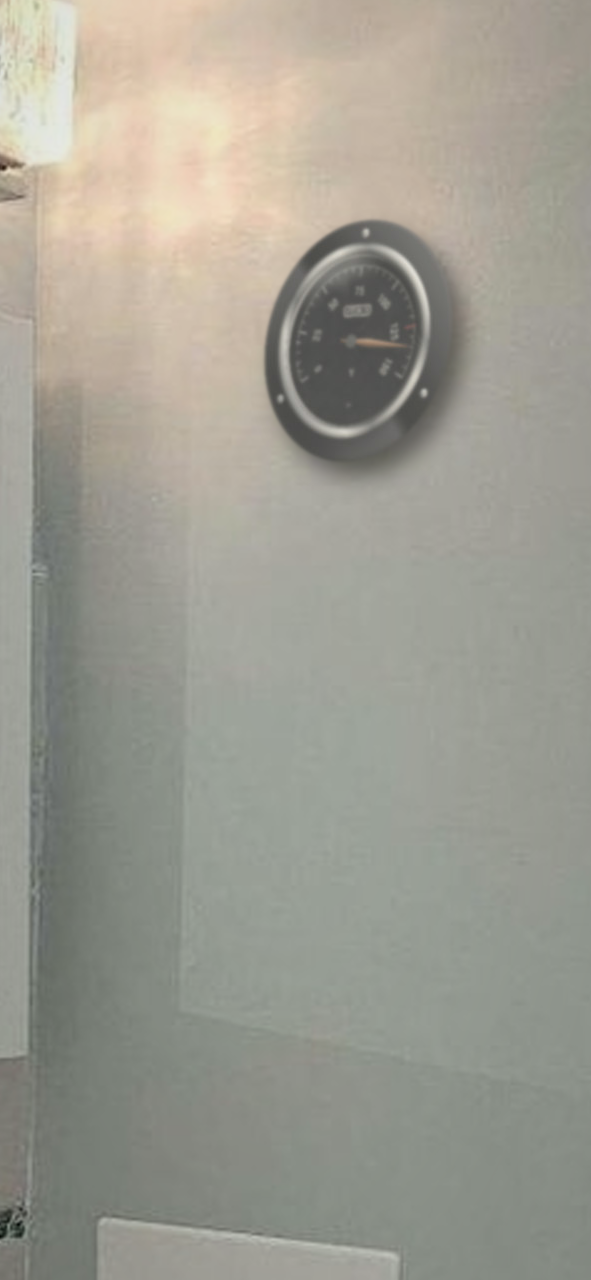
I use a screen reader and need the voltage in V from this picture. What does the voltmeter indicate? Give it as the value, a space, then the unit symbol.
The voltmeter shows 135 V
